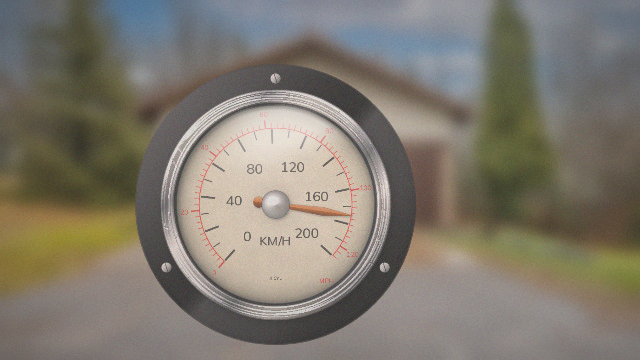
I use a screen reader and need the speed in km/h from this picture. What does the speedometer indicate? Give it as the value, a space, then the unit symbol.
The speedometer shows 175 km/h
